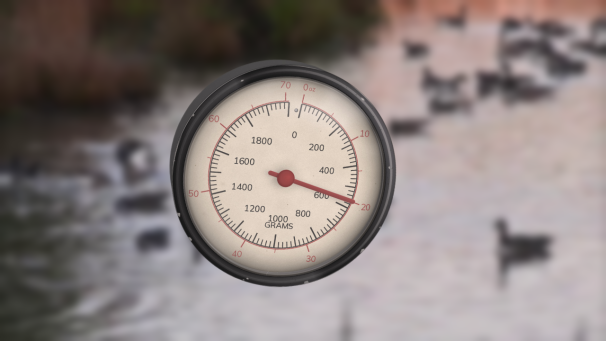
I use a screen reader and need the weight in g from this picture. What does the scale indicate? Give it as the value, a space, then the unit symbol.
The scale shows 560 g
